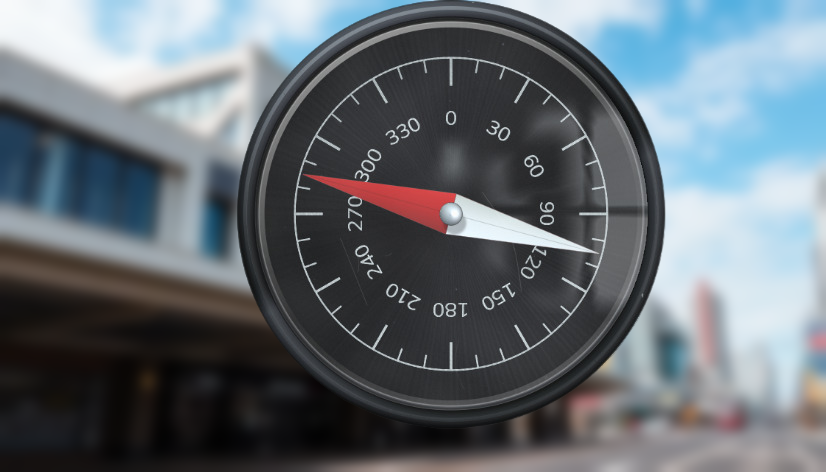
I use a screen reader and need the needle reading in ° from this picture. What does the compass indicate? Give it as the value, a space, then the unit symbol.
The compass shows 285 °
